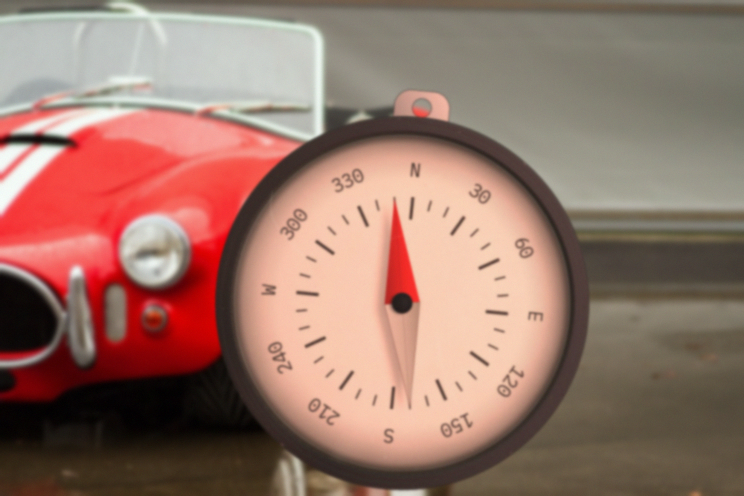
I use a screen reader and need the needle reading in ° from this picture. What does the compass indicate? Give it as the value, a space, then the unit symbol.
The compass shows 350 °
